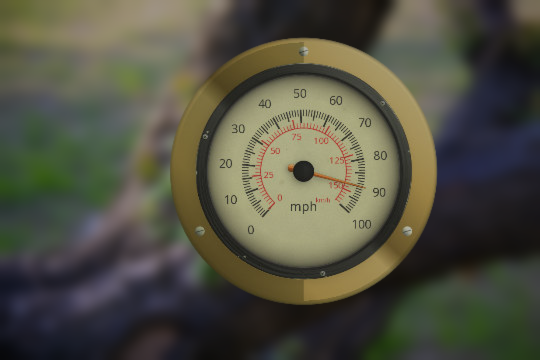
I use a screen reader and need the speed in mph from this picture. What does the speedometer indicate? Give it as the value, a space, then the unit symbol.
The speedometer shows 90 mph
